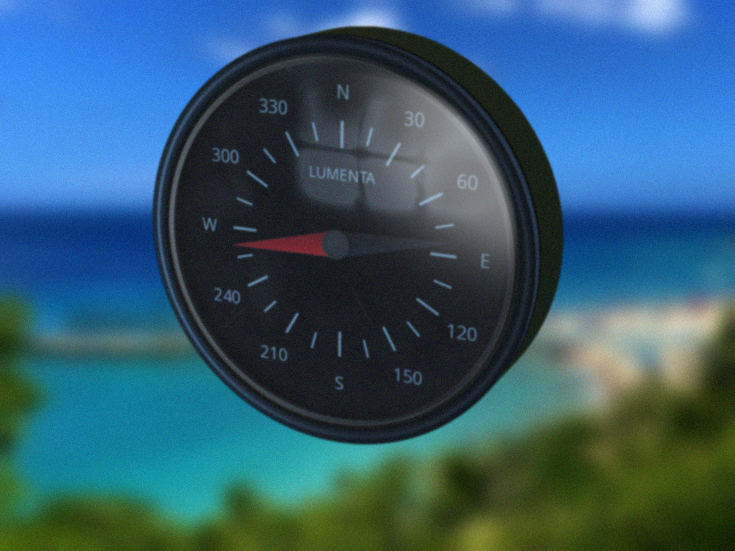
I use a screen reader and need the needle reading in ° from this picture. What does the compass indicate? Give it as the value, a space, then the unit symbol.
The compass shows 262.5 °
